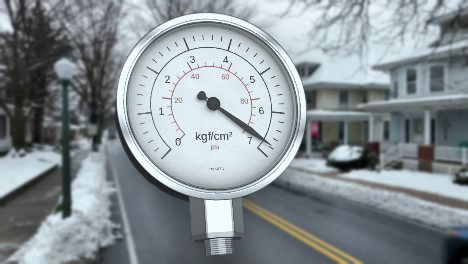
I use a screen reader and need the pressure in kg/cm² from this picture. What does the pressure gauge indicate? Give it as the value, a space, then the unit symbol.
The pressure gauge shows 6.8 kg/cm²
